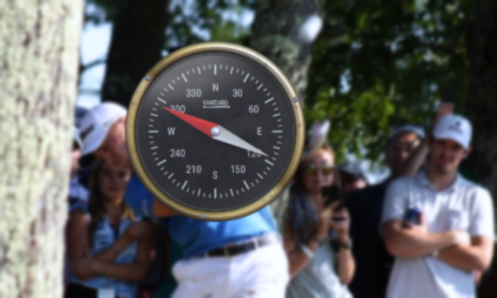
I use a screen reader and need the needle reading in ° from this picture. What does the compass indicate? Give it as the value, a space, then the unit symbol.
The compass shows 295 °
